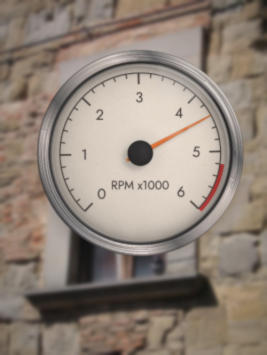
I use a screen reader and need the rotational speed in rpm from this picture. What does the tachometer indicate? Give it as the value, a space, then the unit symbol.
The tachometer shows 4400 rpm
